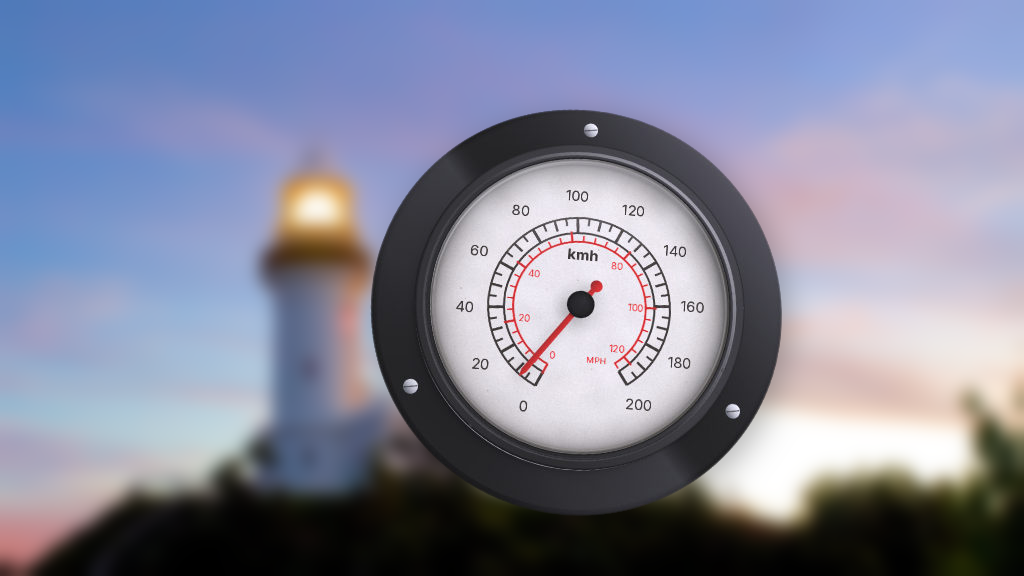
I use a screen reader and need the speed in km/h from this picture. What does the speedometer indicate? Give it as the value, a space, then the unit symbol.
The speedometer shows 7.5 km/h
